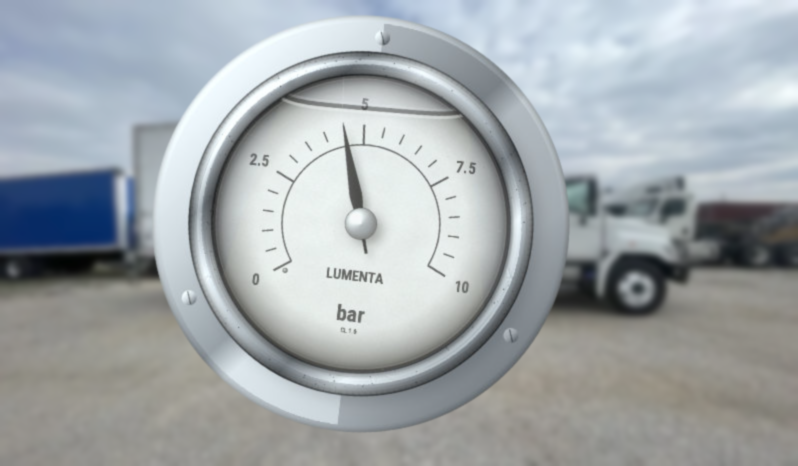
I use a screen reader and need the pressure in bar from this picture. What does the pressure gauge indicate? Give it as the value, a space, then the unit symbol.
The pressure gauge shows 4.5 bar
